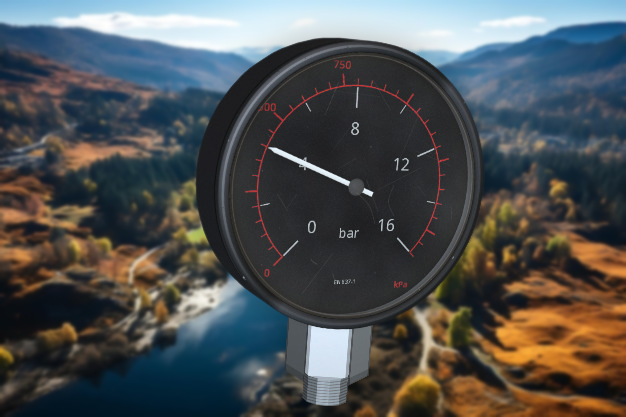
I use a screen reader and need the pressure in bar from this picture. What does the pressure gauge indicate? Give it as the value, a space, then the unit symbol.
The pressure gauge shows 4 bar
